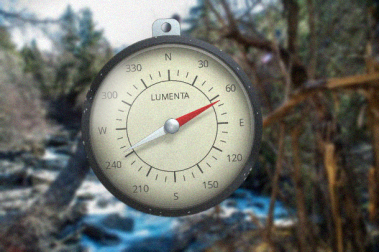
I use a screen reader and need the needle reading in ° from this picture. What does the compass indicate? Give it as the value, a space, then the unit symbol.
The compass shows 65 °
